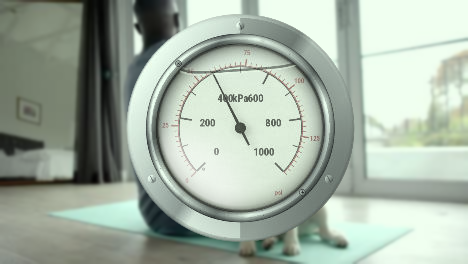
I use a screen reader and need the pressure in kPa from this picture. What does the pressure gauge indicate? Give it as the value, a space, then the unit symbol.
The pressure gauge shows 400 kPa
